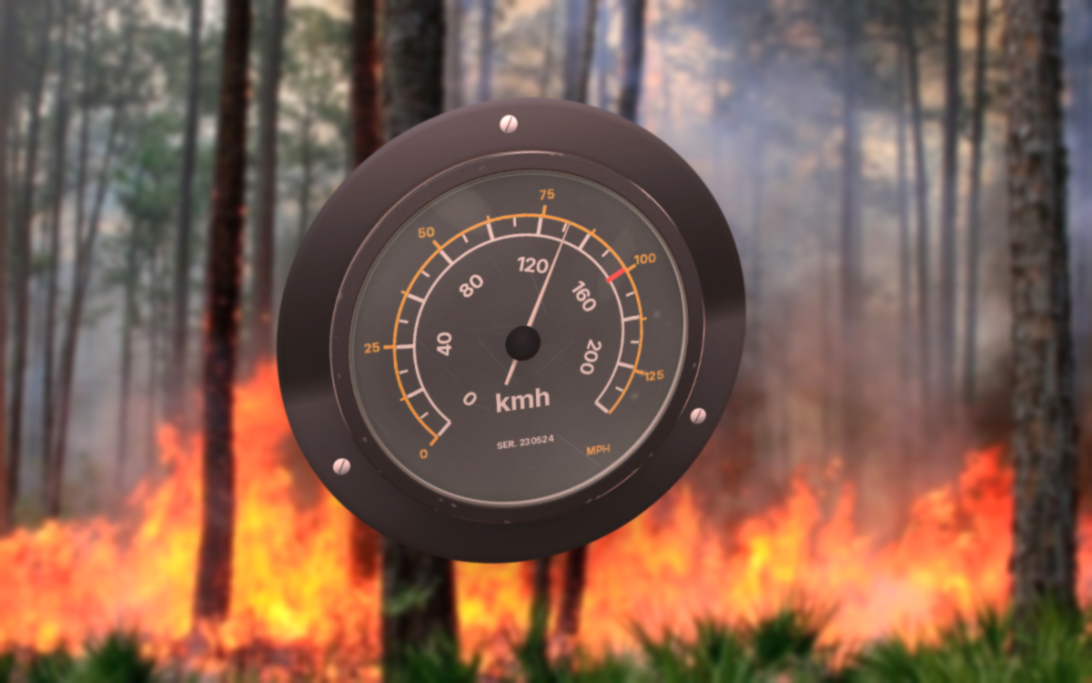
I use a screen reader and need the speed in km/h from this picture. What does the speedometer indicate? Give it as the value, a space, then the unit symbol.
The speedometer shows 130 km/h
